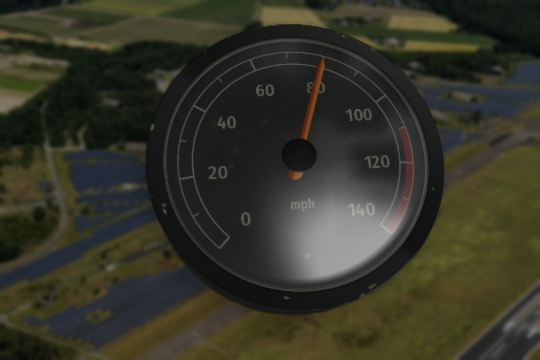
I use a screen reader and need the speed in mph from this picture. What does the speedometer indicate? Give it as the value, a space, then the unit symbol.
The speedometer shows 80 mph
